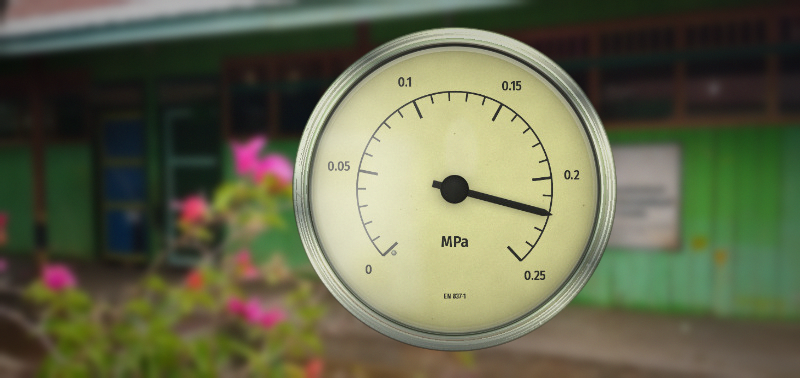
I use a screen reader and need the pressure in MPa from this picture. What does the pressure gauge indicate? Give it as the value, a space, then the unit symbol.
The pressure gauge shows 0.22 MPa
